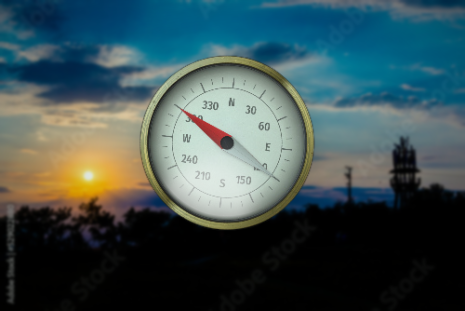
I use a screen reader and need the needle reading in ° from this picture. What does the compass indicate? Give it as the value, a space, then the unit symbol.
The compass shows 300 °
